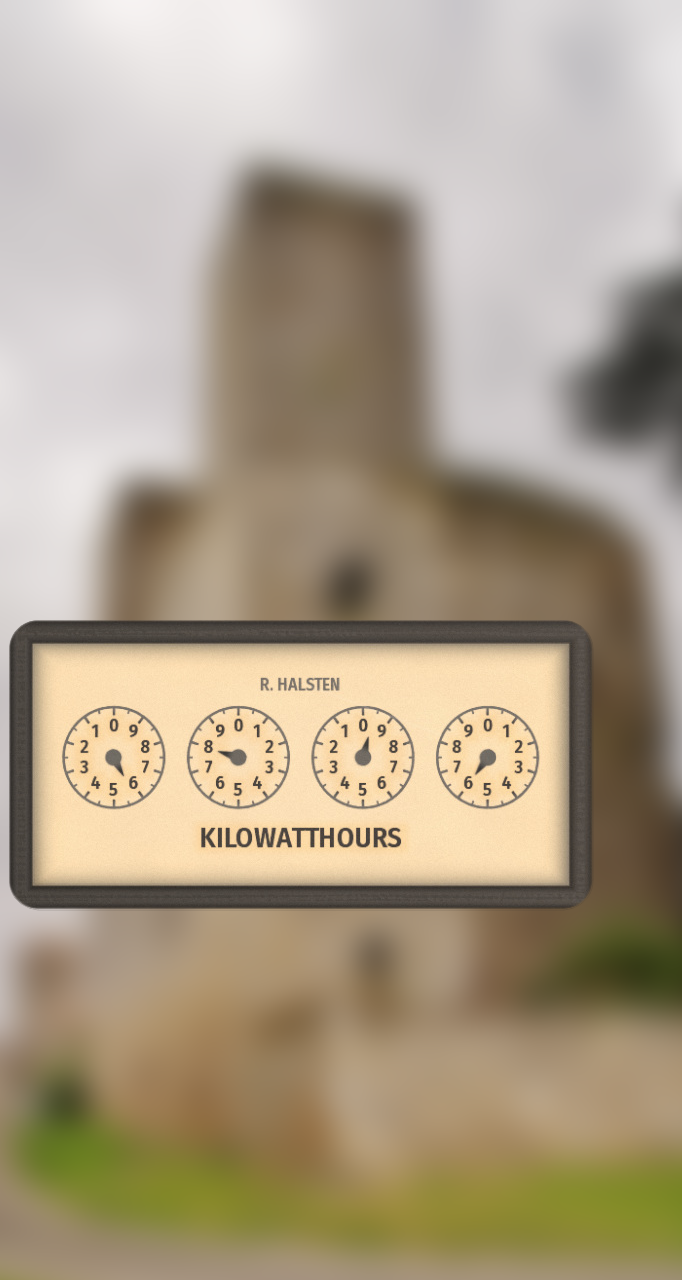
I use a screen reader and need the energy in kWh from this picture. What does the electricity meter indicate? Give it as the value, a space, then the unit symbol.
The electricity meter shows 5796 kWh
